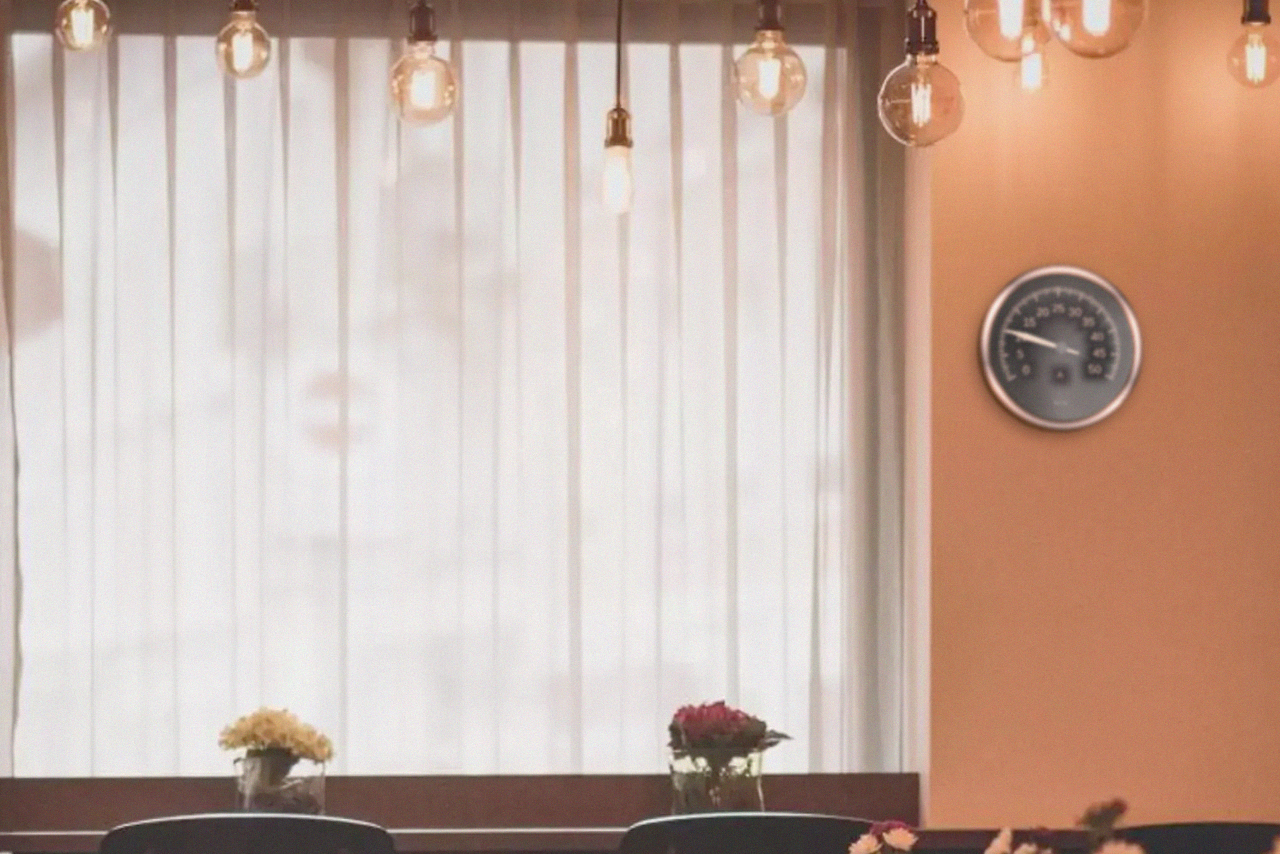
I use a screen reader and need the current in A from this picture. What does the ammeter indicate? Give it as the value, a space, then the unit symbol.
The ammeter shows 10 A
